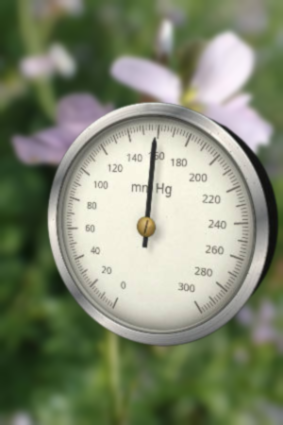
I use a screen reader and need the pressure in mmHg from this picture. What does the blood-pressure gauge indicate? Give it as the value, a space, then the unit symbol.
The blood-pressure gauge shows 160 mmHg
